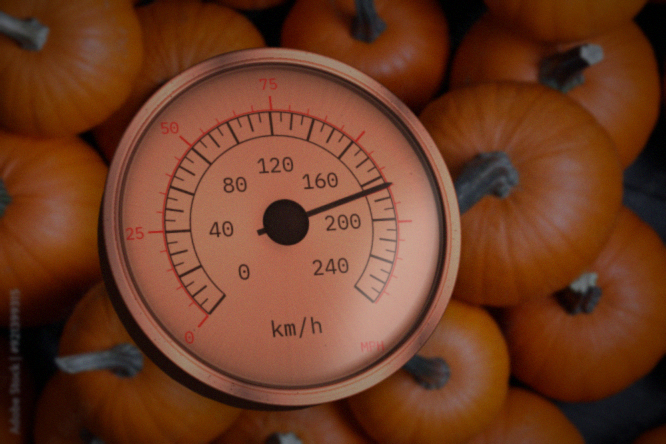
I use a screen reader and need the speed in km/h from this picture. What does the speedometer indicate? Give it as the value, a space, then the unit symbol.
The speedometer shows 185 km/h
